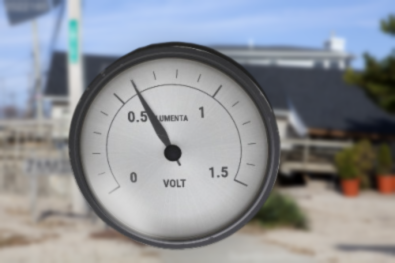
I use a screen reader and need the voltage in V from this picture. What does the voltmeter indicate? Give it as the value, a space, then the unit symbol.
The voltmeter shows 0.6 V
